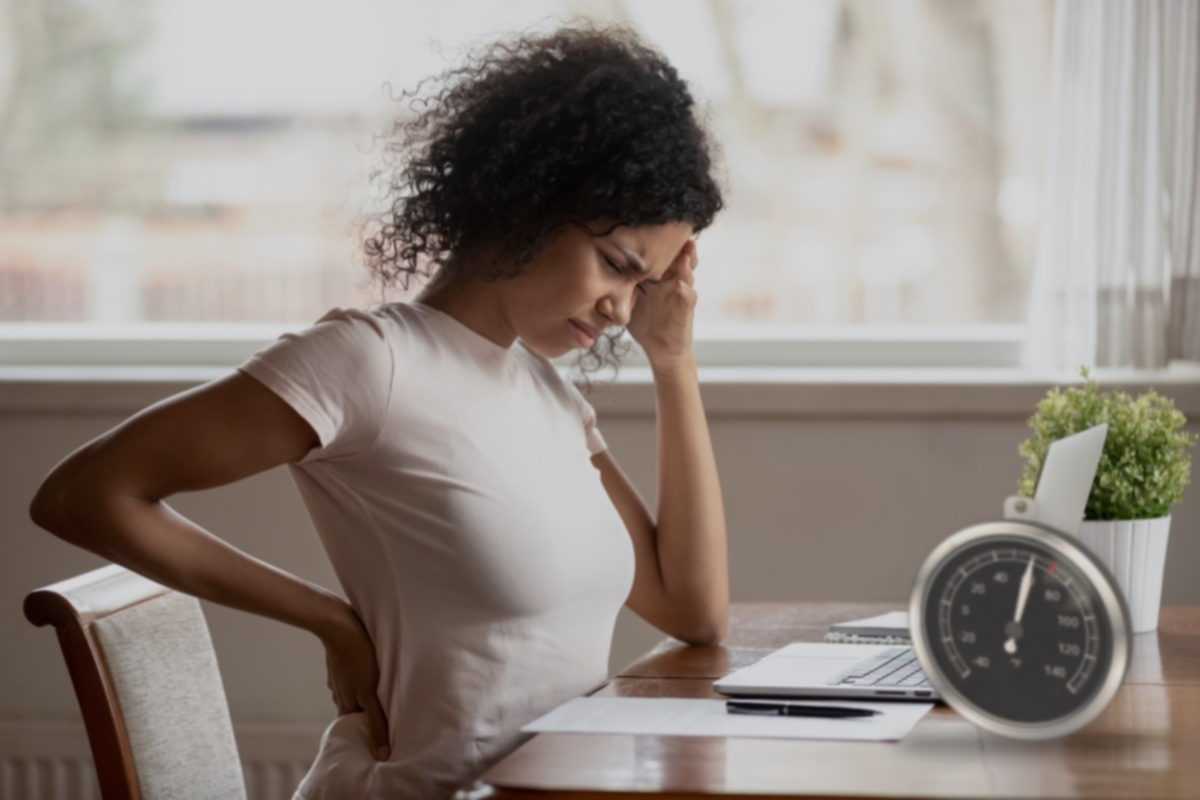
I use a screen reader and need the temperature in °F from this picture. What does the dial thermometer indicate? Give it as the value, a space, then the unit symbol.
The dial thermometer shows 60 °F
